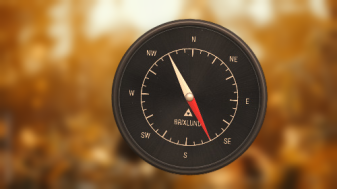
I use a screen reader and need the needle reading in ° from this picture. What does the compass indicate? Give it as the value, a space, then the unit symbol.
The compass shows 150 °
